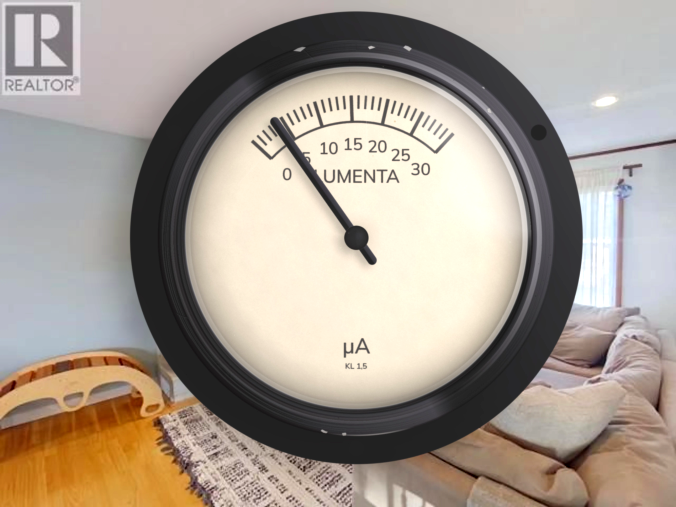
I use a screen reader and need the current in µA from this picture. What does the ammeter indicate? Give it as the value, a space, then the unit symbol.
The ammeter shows 4 µA
